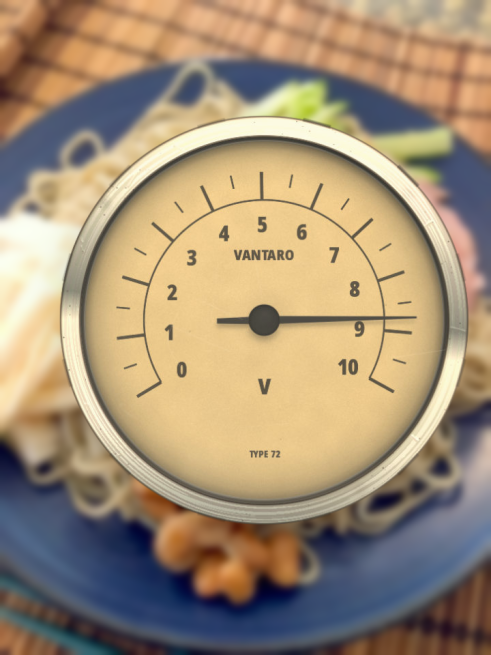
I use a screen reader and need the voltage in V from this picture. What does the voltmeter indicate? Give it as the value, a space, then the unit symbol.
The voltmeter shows 8.75 V
